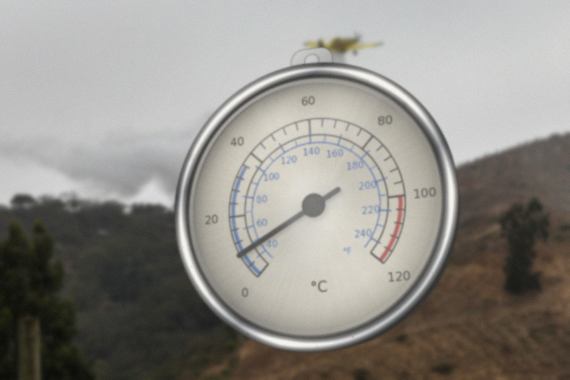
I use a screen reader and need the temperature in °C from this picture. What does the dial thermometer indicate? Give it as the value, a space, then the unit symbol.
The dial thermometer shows 8 °C
